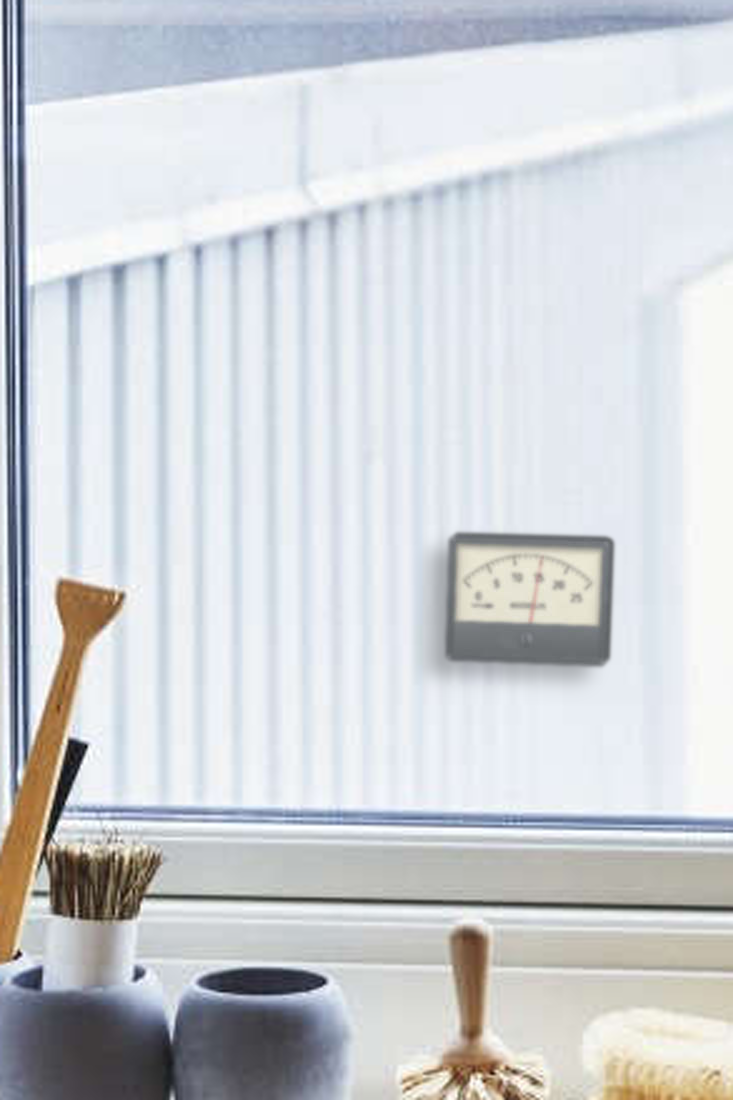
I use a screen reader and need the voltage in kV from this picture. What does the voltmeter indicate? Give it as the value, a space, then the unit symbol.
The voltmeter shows 15 kV
